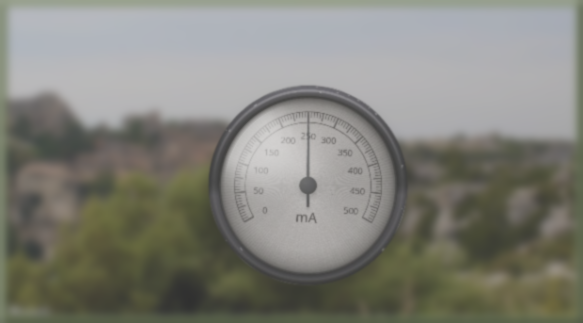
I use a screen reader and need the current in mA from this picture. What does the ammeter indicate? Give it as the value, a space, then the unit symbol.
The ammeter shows 250 mA
